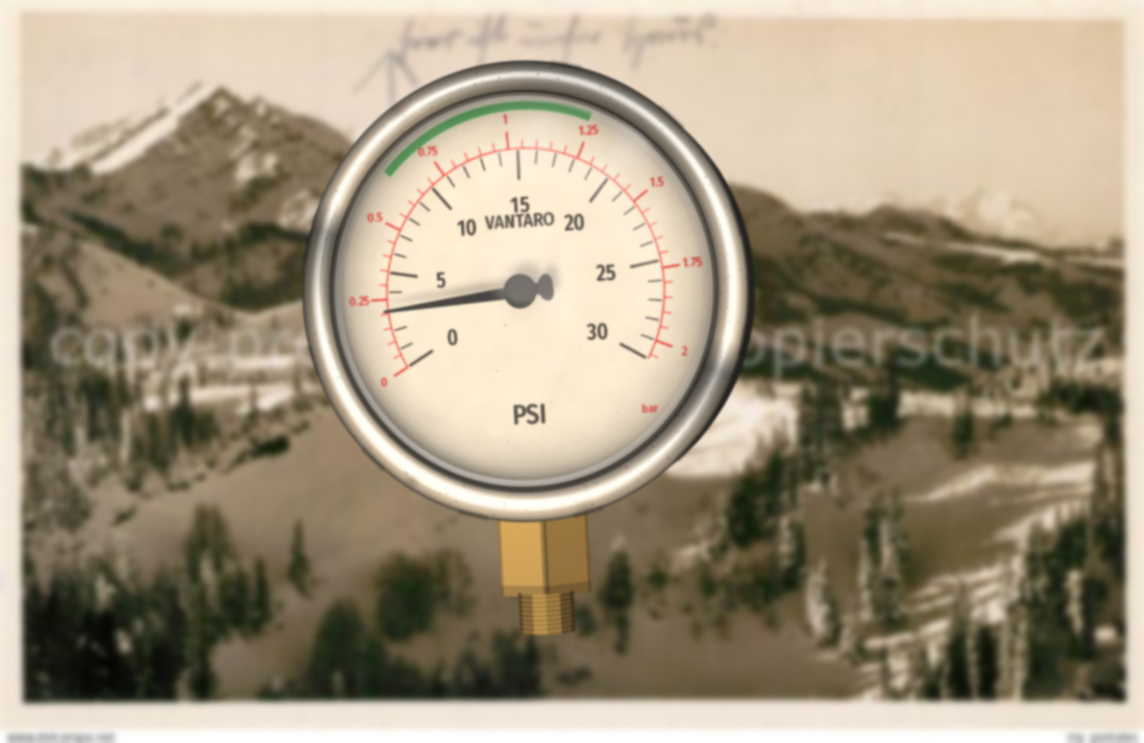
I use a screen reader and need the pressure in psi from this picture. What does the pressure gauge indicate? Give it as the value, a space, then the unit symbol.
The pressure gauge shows 3 psi
